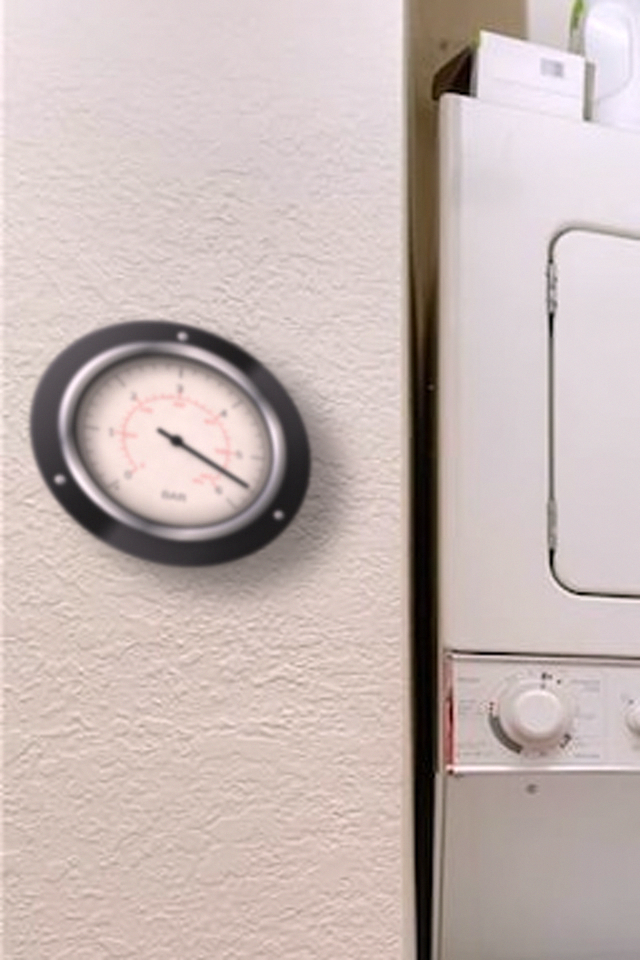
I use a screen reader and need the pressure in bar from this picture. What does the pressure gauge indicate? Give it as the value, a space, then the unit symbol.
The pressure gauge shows 5.6 bar
